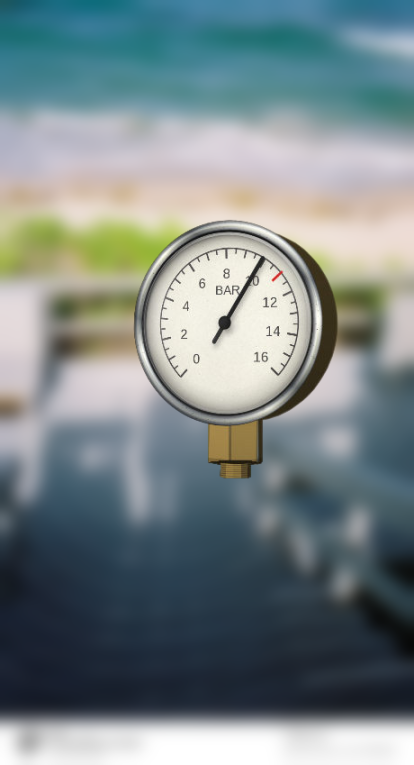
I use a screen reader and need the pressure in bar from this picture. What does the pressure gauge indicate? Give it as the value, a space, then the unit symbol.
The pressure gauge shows 10 bar
